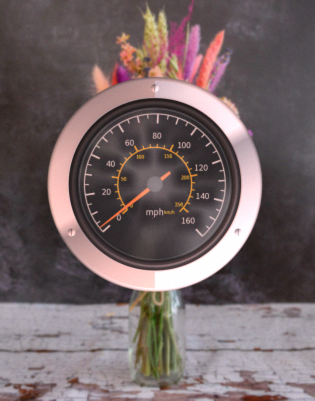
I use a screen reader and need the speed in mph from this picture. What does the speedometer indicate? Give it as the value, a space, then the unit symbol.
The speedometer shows 2.5 mph
